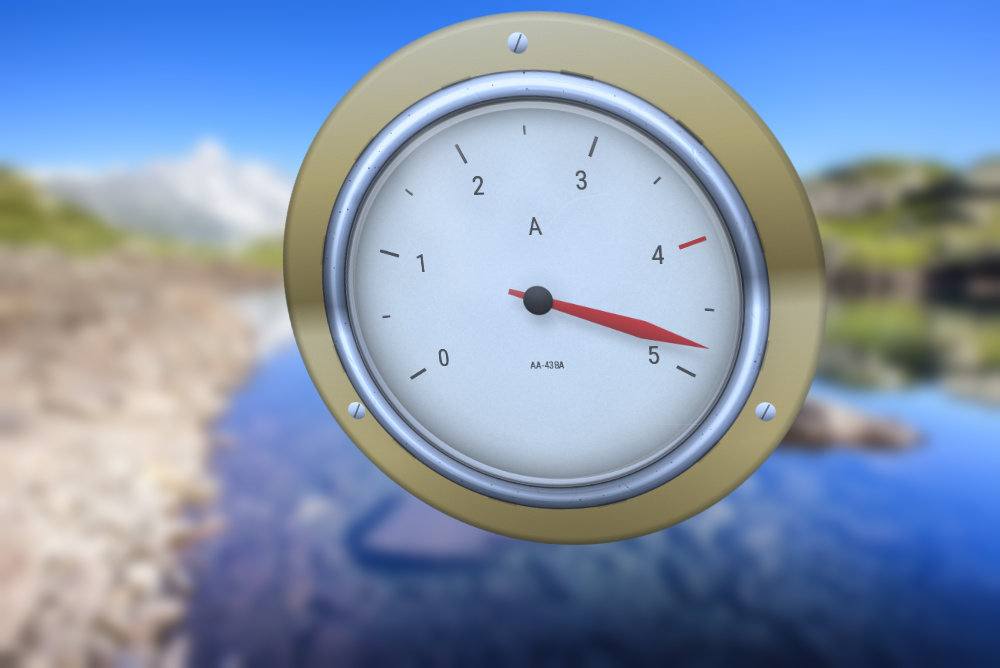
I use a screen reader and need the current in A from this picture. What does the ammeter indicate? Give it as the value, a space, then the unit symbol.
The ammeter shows 4.75 A
